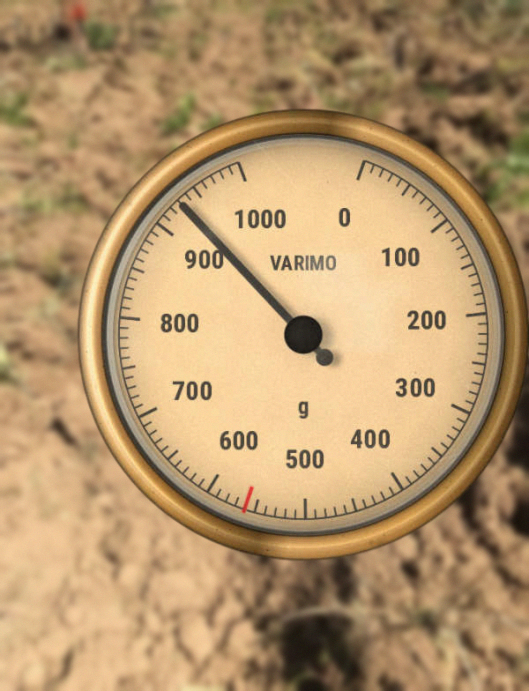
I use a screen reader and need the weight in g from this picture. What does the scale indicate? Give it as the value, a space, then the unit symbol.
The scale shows 930 g
